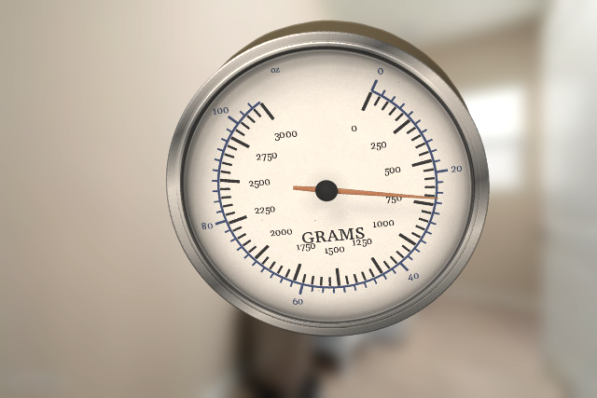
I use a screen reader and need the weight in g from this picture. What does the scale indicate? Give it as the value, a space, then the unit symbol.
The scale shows 700 g
